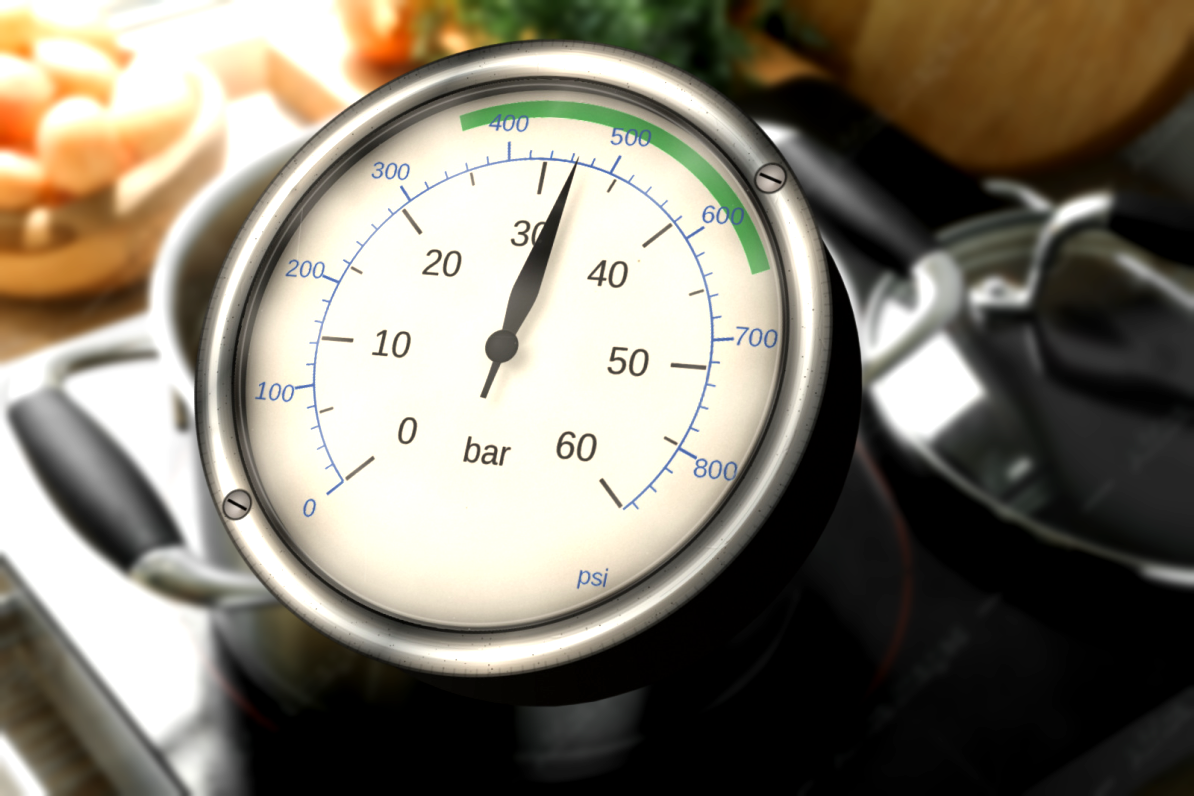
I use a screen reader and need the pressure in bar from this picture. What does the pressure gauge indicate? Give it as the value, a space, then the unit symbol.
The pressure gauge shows 32.5 bar
